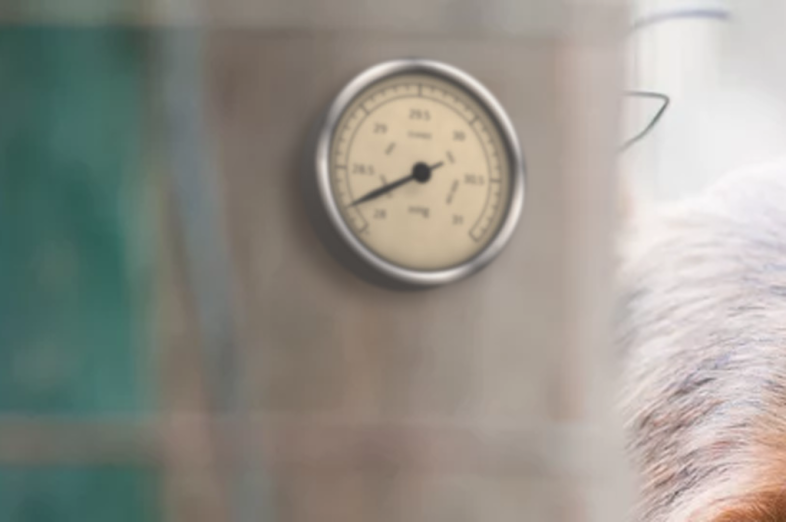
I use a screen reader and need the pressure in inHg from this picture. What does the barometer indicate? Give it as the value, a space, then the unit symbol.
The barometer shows 28.2 inHg
